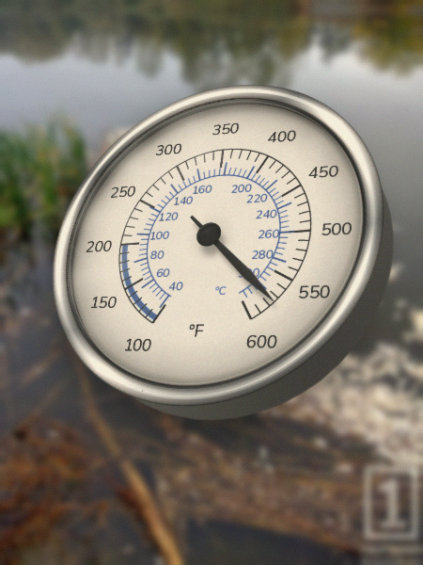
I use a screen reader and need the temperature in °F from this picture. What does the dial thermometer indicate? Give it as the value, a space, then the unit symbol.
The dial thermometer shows 575 °F
